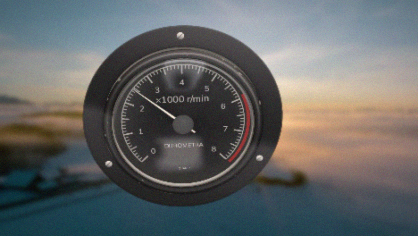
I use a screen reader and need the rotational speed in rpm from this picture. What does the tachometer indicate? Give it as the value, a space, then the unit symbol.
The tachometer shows 2500 rpm
